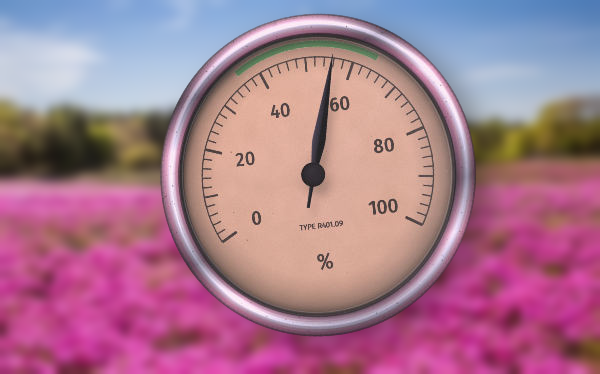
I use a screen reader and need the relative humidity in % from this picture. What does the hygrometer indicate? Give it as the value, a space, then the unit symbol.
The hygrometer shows 56 %
